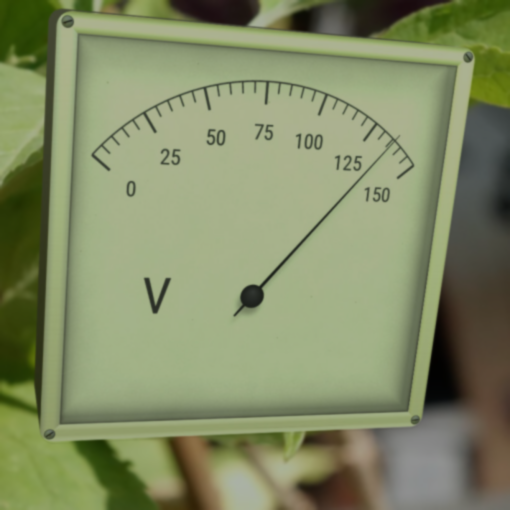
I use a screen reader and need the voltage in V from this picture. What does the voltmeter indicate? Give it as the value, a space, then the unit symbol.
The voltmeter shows 135 V
